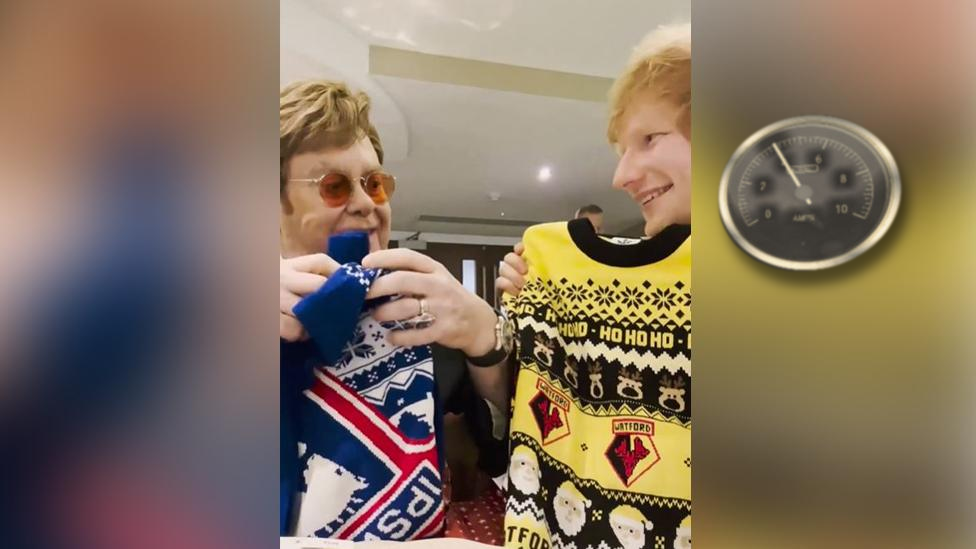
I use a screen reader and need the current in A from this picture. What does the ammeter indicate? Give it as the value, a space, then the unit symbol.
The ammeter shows 4 A
